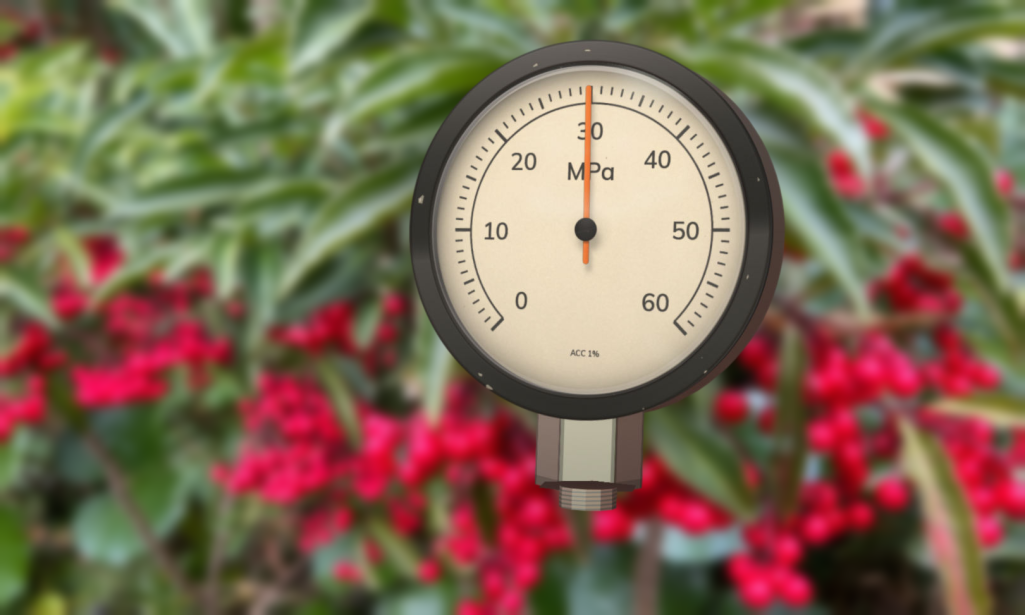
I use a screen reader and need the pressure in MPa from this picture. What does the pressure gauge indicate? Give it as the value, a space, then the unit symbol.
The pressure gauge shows 30 MPa
